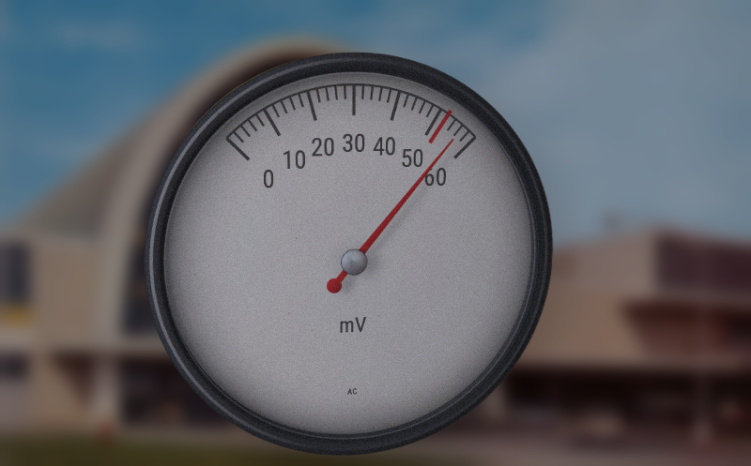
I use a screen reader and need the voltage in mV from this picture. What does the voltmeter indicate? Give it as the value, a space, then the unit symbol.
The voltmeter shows 56 mV
